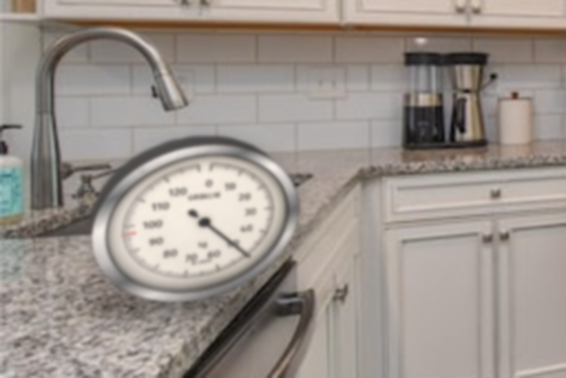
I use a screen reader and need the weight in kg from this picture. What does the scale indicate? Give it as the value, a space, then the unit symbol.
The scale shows 50 kg
